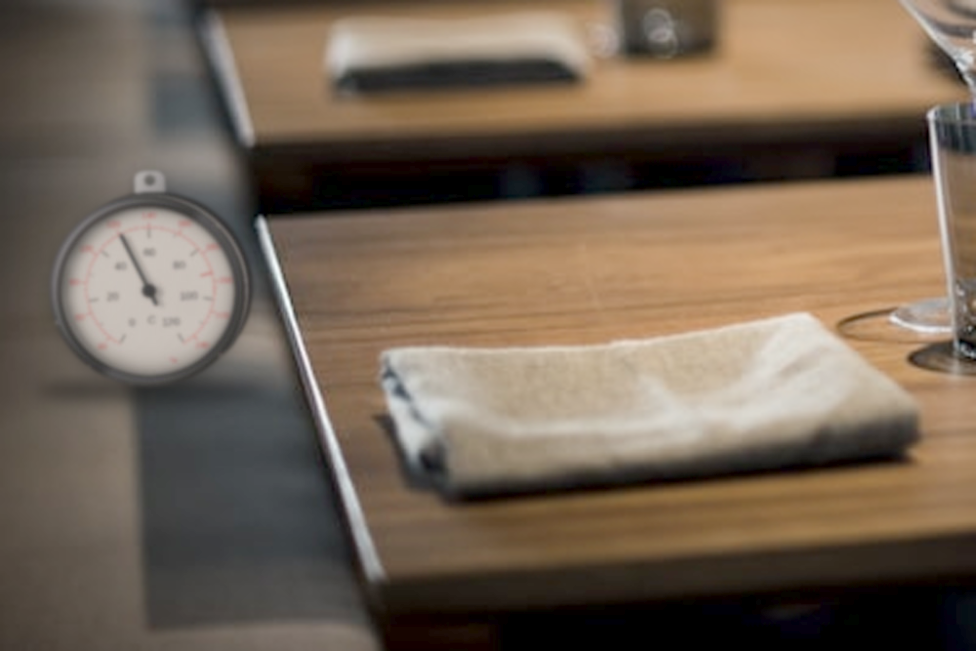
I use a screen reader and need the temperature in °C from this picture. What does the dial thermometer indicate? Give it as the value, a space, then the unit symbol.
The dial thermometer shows 50 °C
